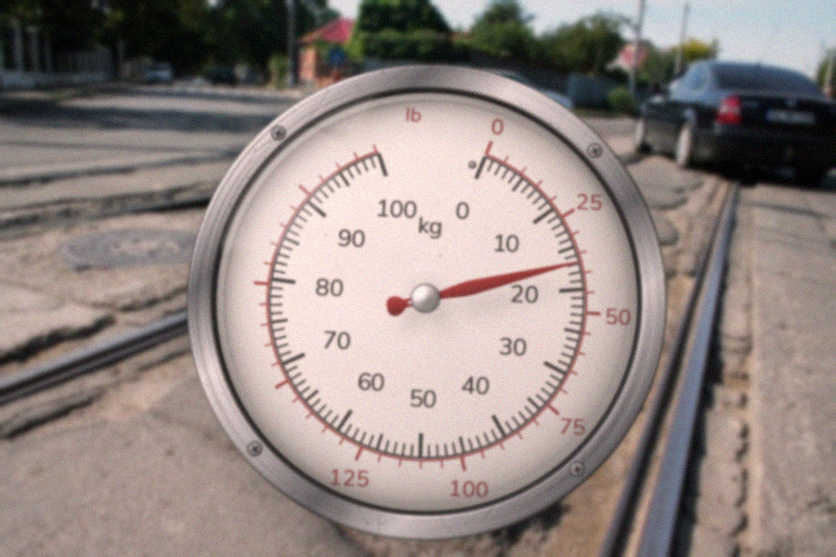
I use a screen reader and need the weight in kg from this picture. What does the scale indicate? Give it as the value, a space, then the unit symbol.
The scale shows 17 kg
